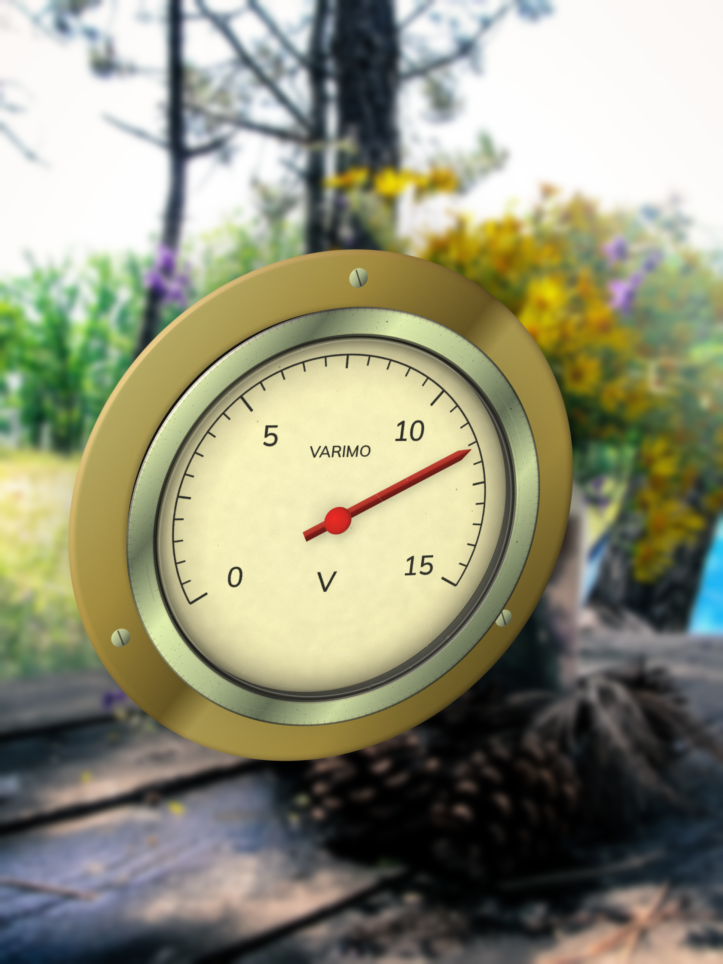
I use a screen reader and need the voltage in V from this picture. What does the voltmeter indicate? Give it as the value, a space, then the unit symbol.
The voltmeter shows 11.5 V
